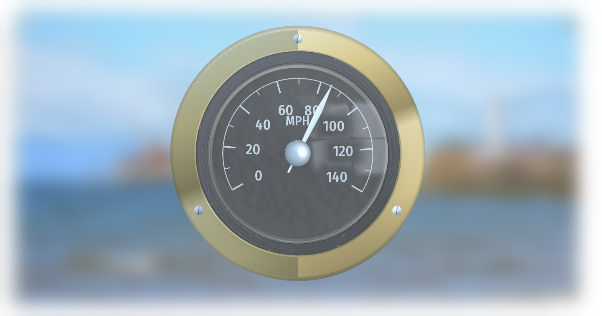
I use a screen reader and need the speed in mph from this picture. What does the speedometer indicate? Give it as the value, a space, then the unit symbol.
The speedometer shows 85 mph
